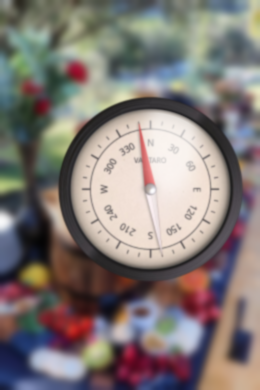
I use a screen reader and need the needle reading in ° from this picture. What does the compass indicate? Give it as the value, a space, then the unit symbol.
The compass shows 350 °
